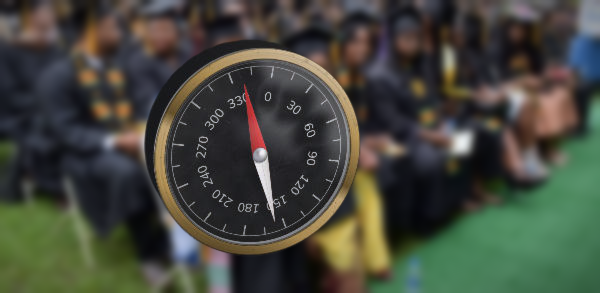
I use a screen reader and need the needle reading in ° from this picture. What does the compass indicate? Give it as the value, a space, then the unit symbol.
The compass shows 337.5 °
